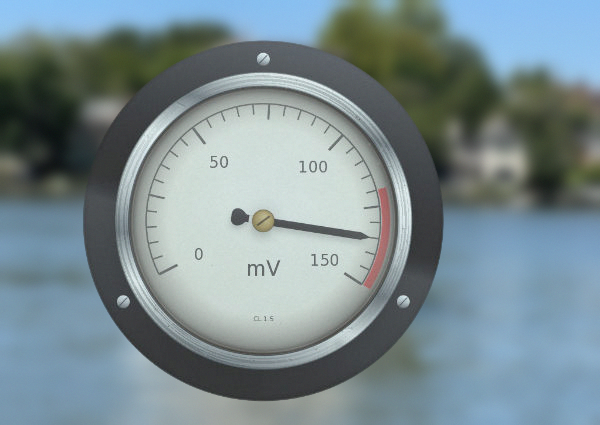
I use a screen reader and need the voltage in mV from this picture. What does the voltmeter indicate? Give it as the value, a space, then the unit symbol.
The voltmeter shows 135 mV
